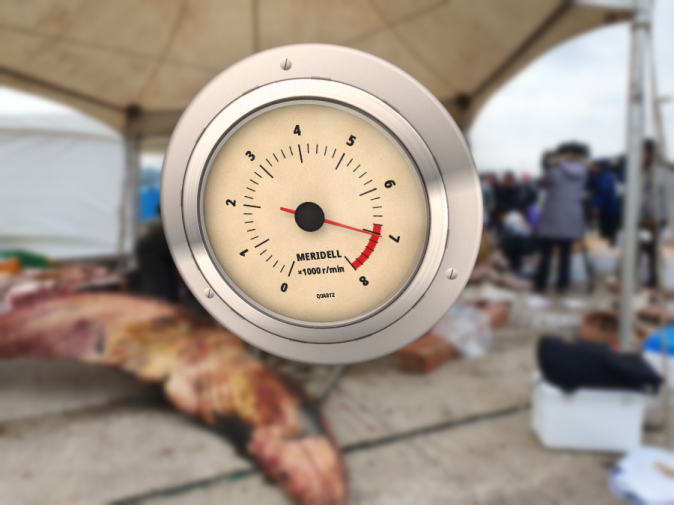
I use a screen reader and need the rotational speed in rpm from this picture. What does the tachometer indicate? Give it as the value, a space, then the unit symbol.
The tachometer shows 7000 rpm
